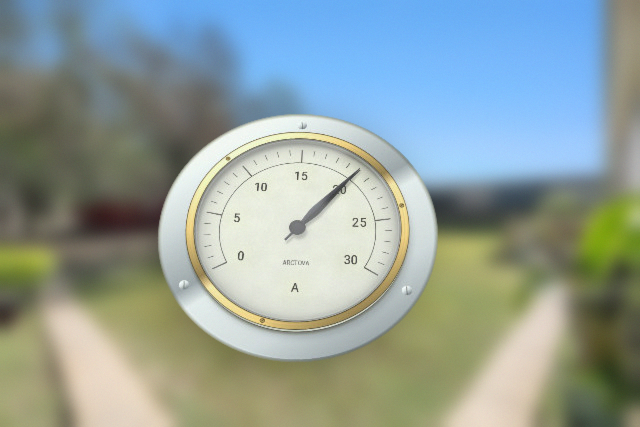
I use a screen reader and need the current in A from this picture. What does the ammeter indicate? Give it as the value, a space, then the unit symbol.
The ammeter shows 20 A
